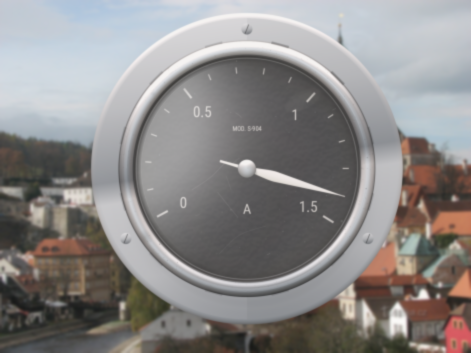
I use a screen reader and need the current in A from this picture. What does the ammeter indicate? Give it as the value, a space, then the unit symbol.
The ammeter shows 1.4 A
